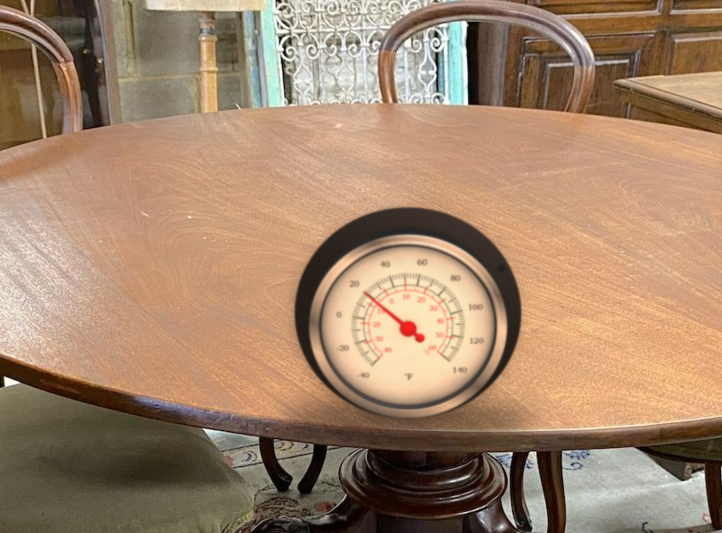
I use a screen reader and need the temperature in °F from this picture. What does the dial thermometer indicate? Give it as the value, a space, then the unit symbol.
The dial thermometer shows 20 °F
